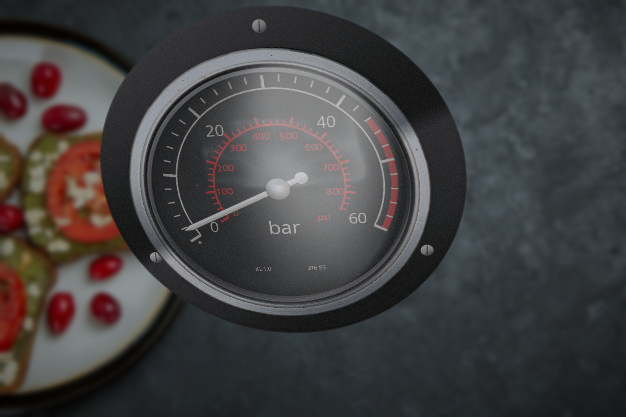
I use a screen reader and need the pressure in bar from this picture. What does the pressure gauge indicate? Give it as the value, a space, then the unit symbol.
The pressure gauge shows 2 bar
